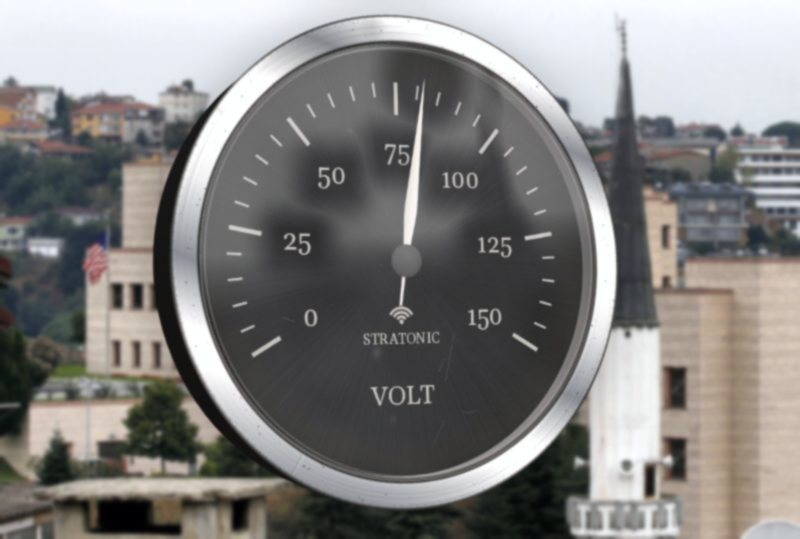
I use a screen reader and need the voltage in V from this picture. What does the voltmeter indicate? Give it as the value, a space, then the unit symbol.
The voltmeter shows 80 V
